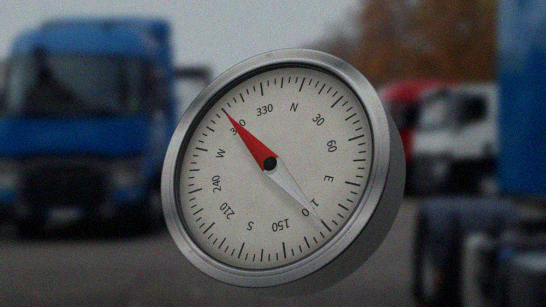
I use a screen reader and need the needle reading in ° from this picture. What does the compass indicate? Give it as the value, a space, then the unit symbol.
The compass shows 300 °
